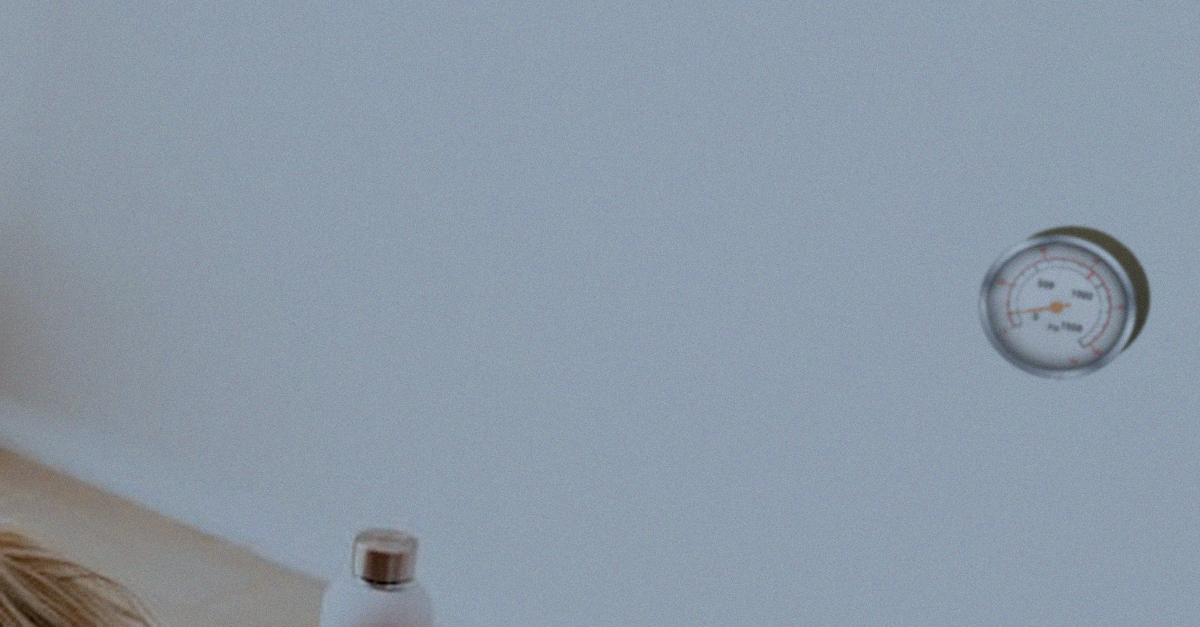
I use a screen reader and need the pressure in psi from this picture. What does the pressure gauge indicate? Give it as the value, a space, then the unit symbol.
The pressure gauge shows 100 psi
